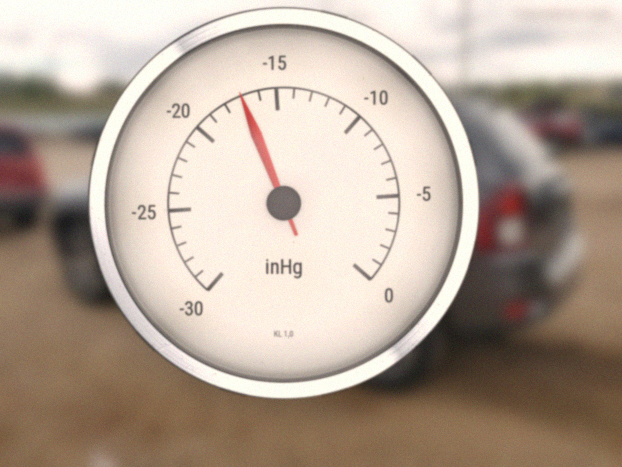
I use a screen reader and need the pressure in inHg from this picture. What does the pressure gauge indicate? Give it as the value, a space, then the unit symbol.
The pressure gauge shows -17 inHg
